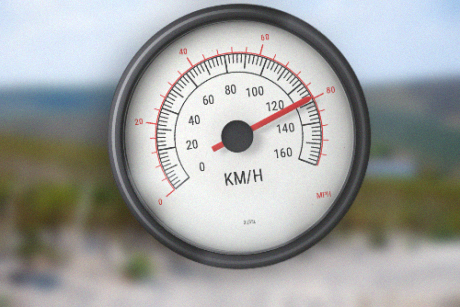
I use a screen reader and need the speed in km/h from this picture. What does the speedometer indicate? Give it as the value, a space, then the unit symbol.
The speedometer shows 128 km/h
